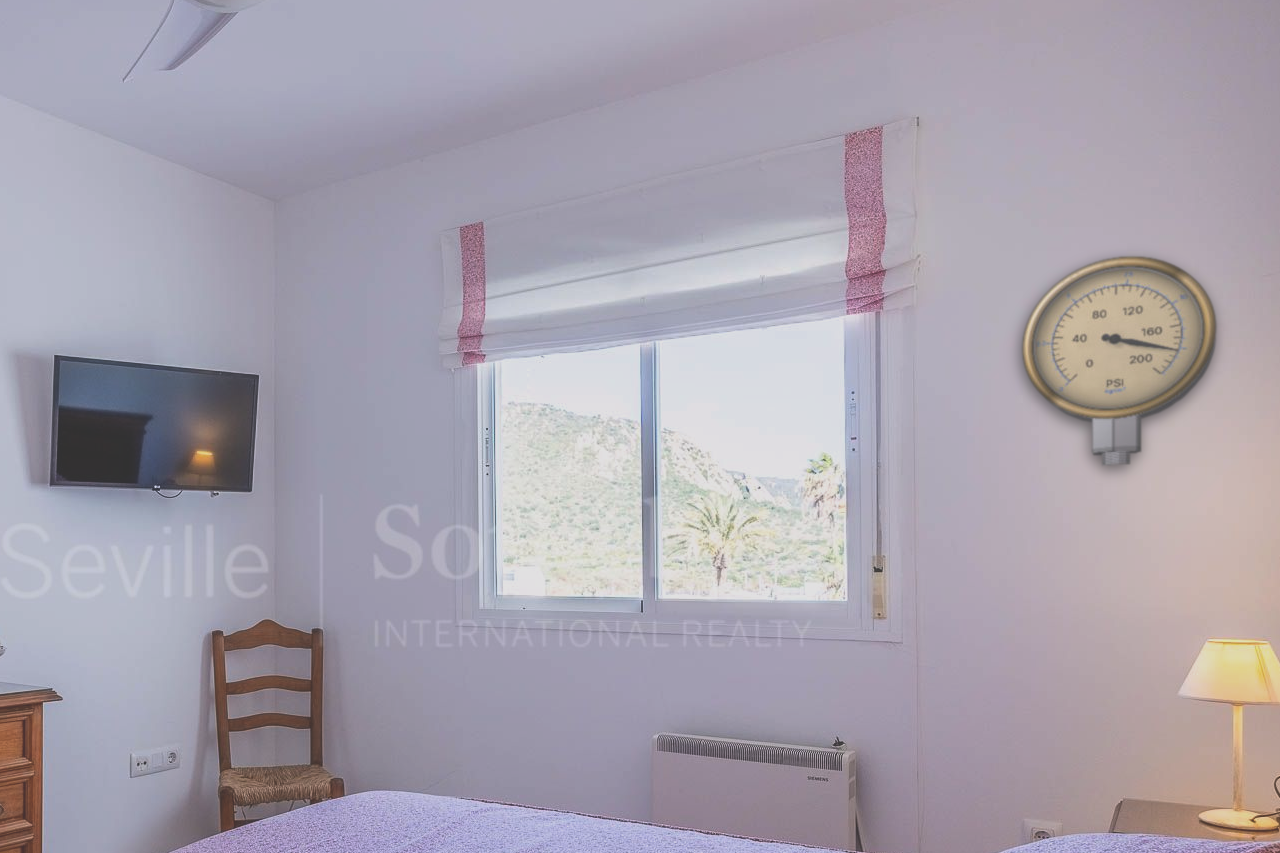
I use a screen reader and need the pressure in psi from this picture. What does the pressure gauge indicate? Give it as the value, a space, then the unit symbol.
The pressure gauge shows 180 psi
